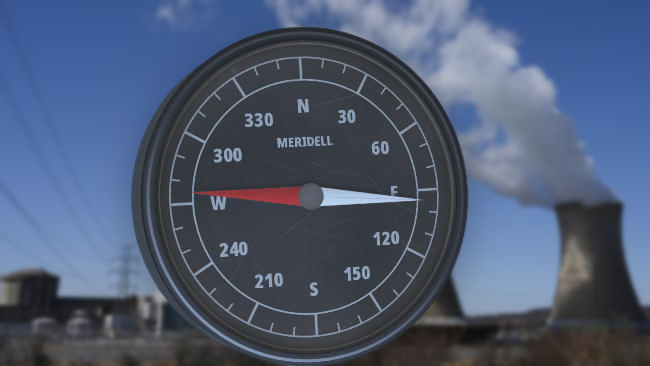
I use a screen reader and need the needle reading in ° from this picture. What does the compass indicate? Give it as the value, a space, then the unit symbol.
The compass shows 275 °
